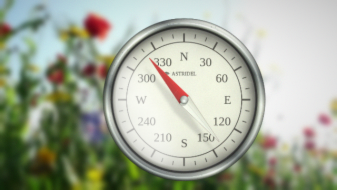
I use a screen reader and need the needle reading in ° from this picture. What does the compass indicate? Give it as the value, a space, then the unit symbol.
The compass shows 320 °
